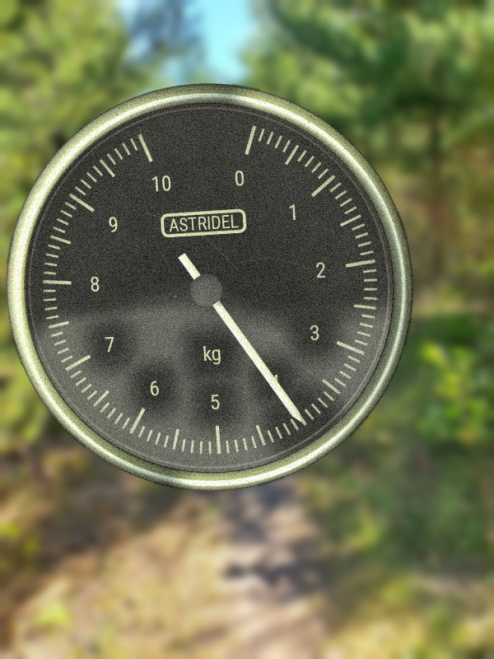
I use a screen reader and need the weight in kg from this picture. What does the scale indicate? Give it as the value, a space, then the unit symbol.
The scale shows 4 kg
